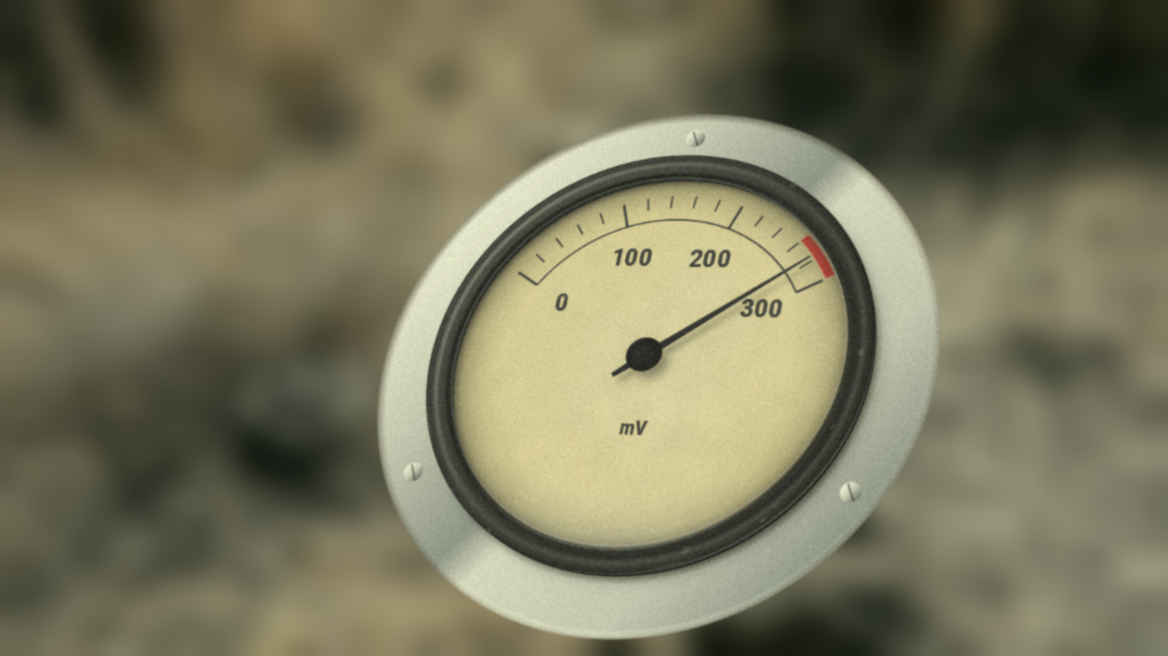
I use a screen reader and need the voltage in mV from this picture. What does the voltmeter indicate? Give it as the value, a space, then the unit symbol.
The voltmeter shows 280 mV
